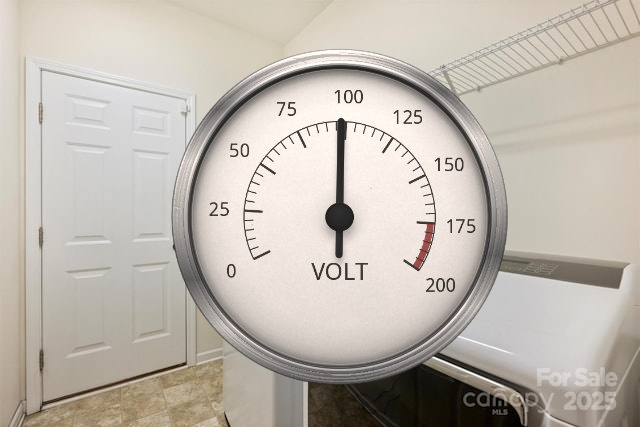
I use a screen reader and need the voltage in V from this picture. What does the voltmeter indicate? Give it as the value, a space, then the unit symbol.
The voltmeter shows 97.5 V
